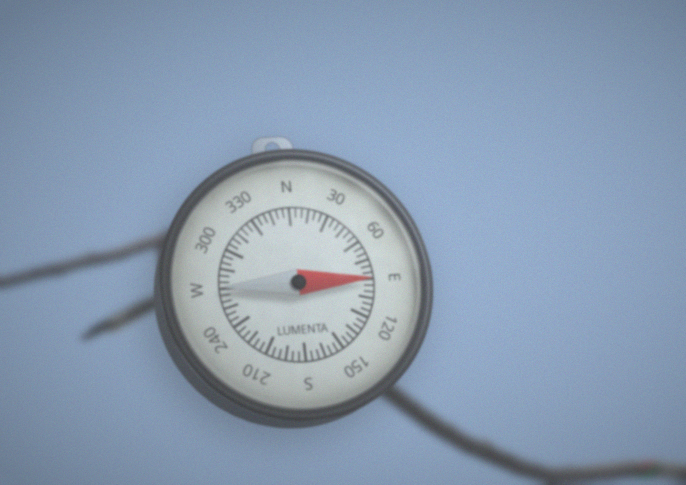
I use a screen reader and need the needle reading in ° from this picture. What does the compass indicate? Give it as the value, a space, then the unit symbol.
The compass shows 90 °
